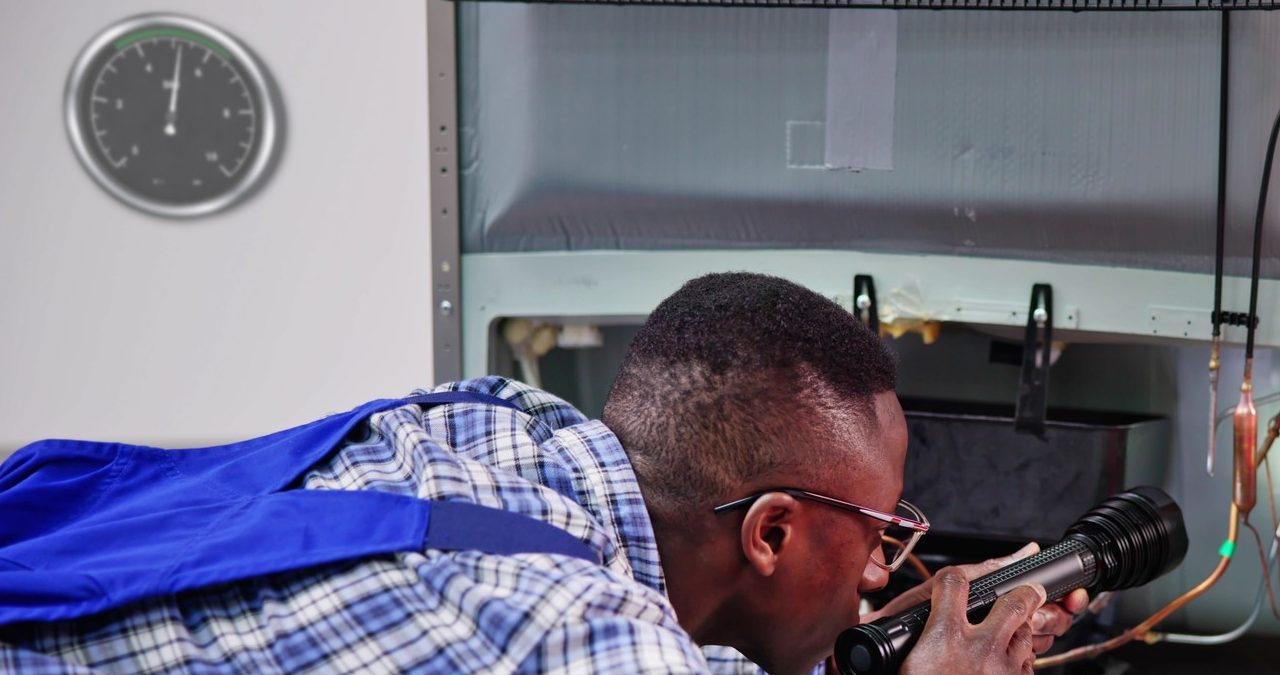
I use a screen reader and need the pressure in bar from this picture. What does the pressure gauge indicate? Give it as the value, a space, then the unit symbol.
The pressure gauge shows 5.25 bar
